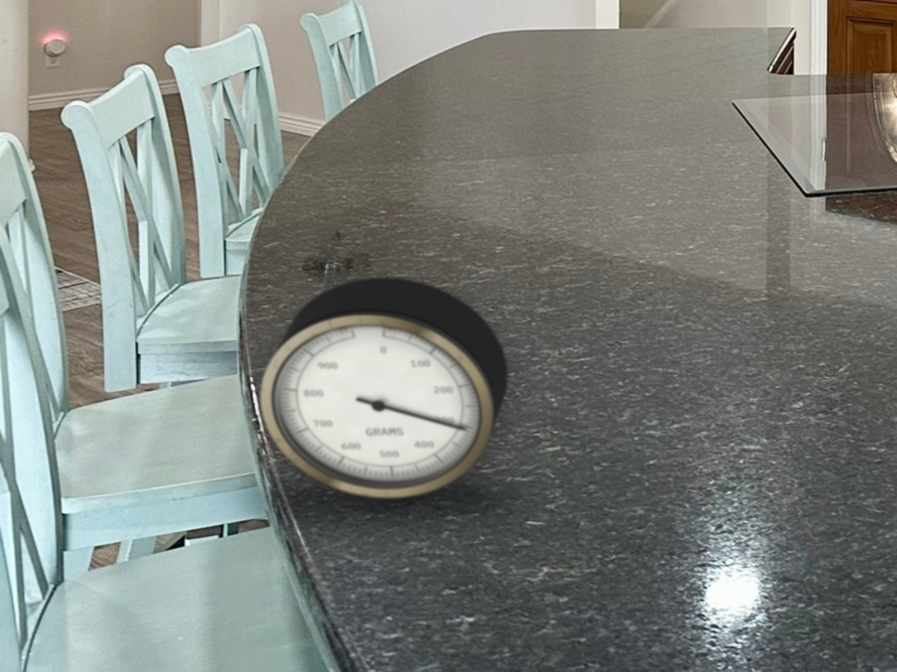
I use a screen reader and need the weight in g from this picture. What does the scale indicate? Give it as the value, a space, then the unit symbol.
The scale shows 300 g
